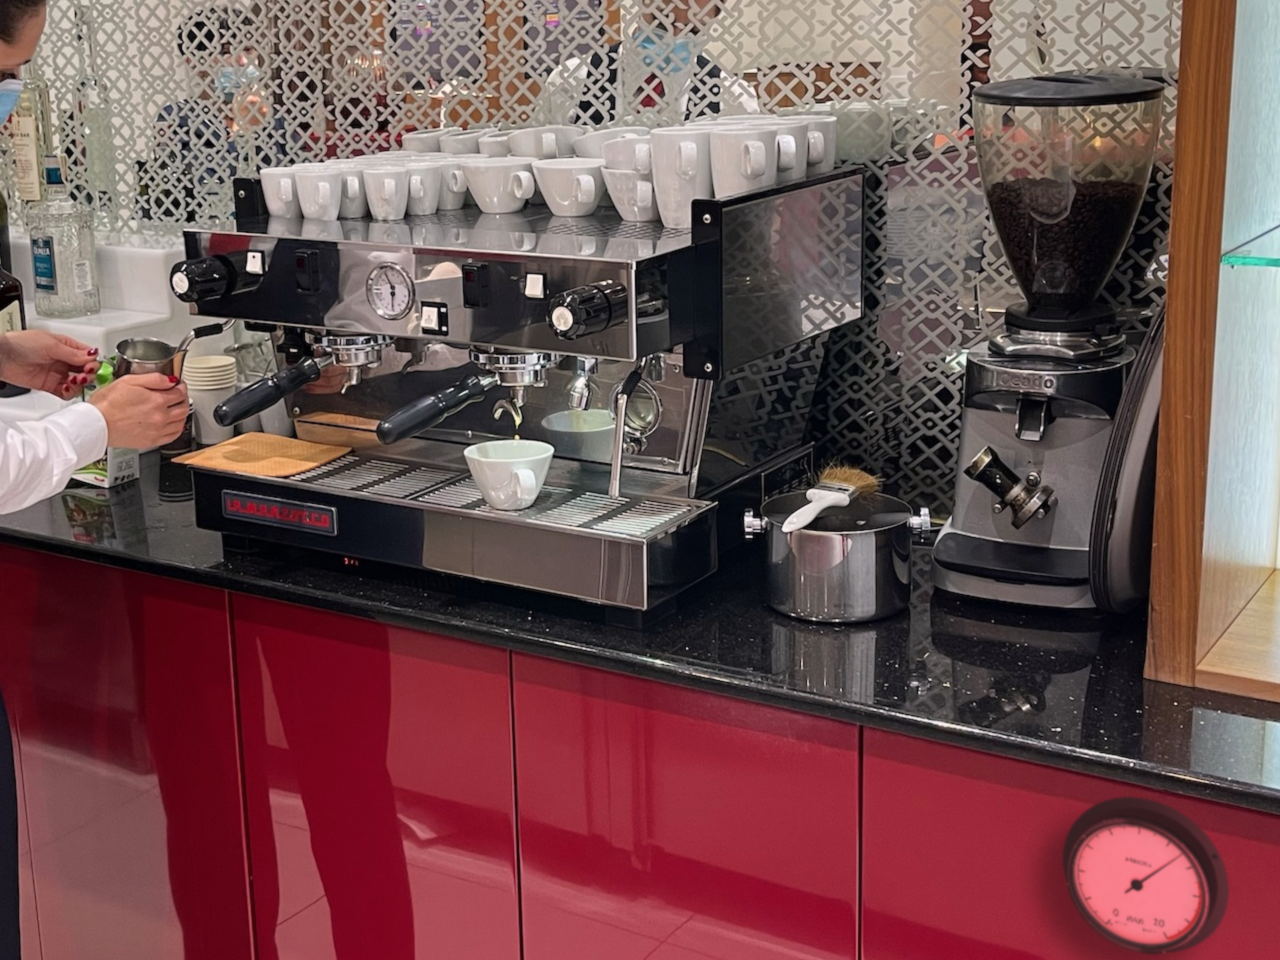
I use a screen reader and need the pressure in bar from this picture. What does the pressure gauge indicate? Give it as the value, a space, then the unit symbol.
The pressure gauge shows 6.5 bar
